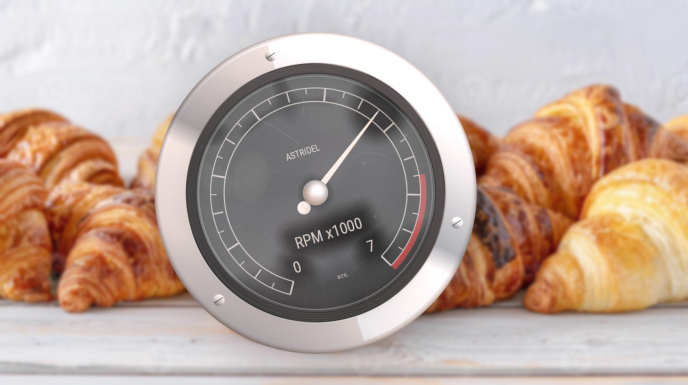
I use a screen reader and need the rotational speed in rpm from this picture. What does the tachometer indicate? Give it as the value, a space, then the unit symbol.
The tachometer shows 4750 rpm
